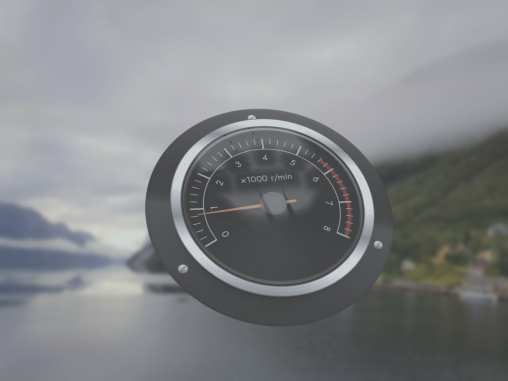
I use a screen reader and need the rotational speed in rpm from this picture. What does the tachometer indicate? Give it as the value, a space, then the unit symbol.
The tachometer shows 800 rpm
